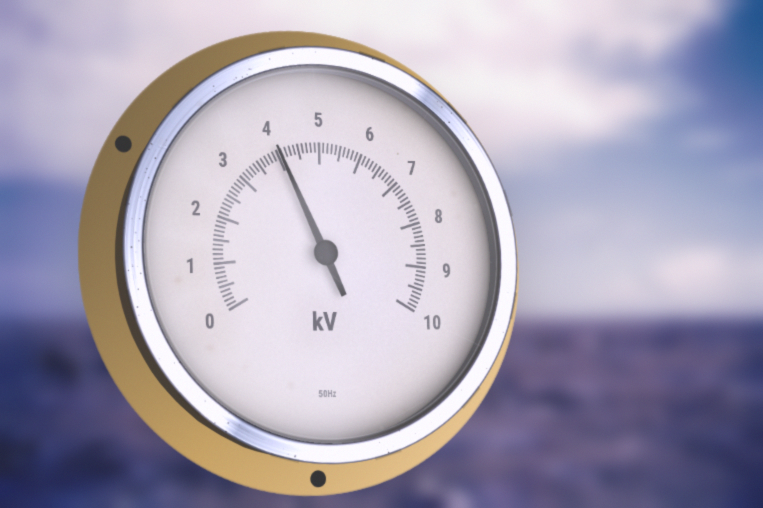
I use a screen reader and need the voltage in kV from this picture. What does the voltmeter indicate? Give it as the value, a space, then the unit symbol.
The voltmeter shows 4 kV
